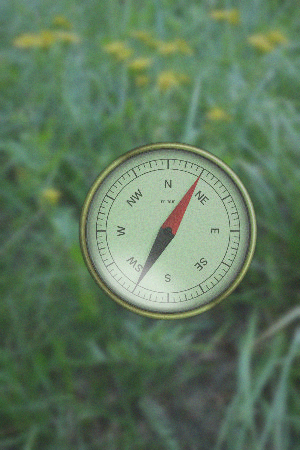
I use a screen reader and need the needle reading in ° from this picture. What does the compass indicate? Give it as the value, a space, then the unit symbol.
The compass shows 30 °
